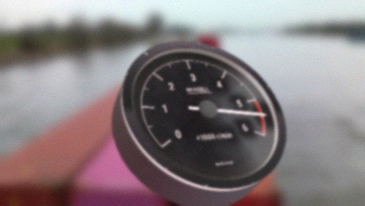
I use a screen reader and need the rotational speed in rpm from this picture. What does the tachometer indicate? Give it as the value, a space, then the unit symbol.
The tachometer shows 5500 rpm
